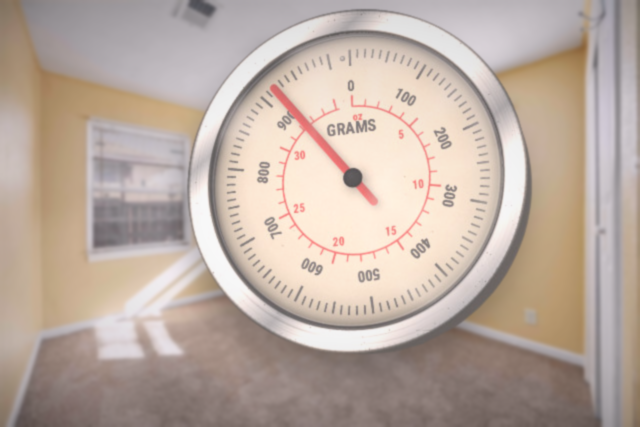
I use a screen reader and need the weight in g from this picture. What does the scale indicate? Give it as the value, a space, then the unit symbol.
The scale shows 920 g
